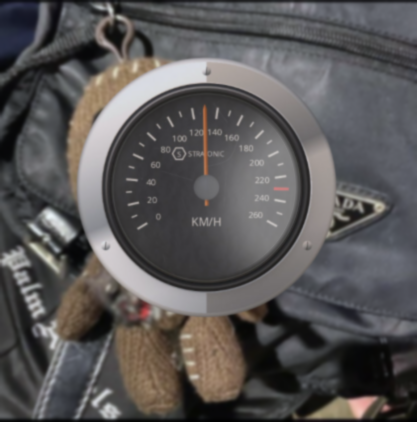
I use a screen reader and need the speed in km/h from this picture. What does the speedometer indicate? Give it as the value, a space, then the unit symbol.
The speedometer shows 130 km/h
